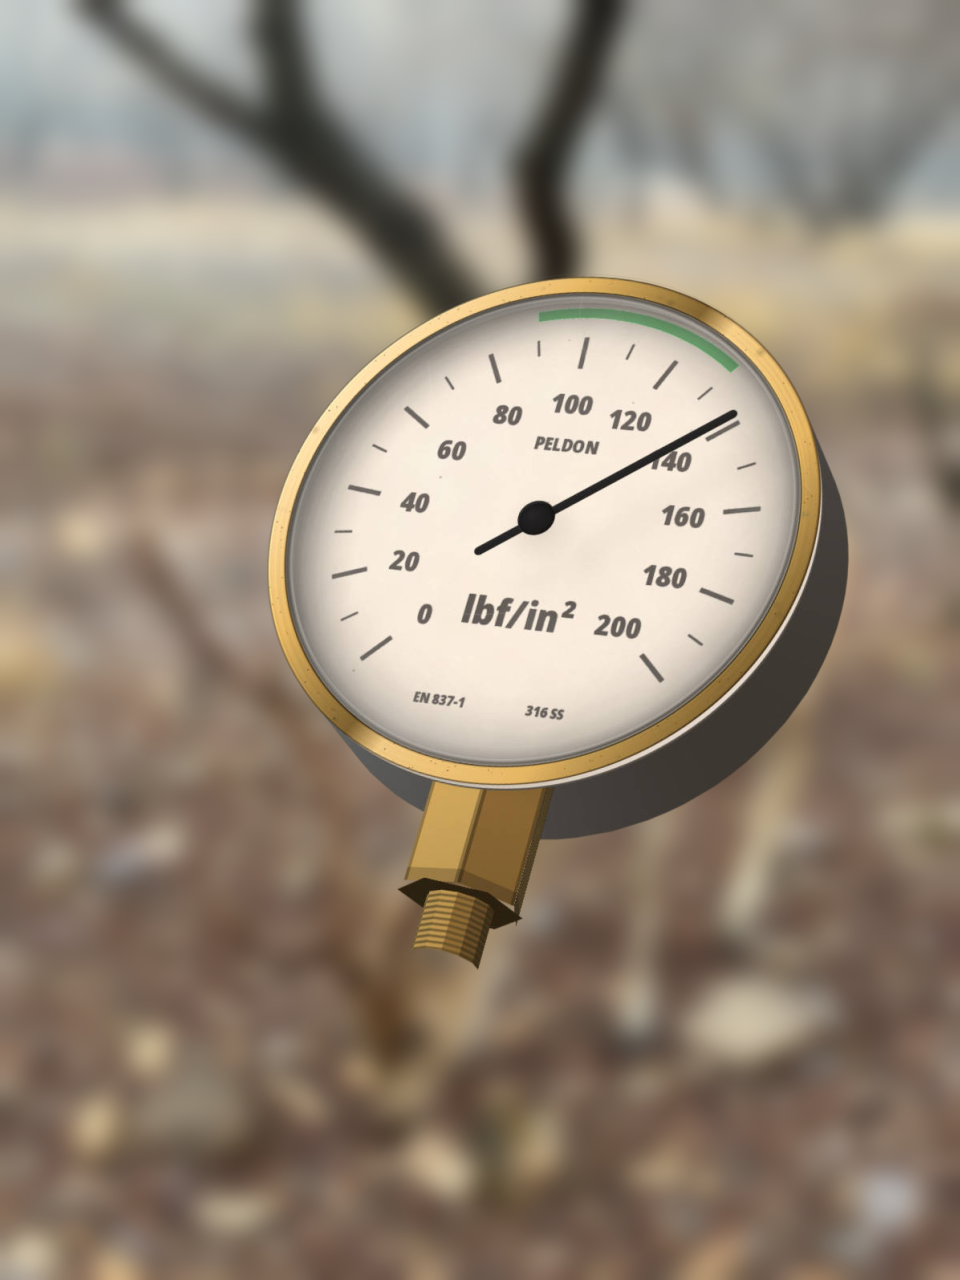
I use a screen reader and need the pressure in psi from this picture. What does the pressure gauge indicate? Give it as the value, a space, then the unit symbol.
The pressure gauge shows 140 psi
